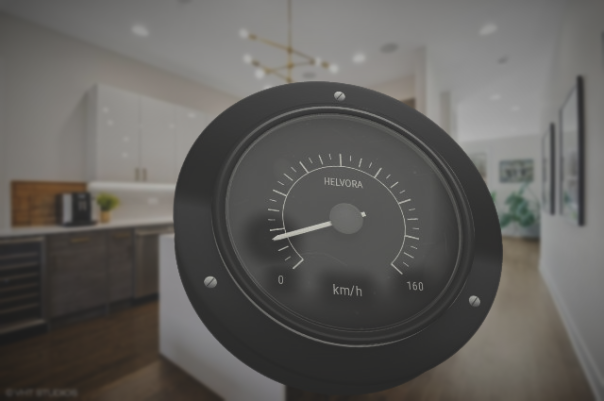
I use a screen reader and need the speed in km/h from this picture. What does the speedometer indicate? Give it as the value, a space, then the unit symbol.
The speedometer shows 15 km/h
